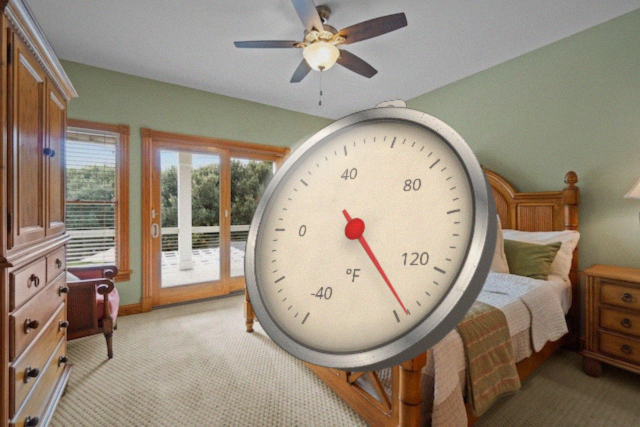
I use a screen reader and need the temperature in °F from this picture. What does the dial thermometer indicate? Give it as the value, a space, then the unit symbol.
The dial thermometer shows 136 °F
